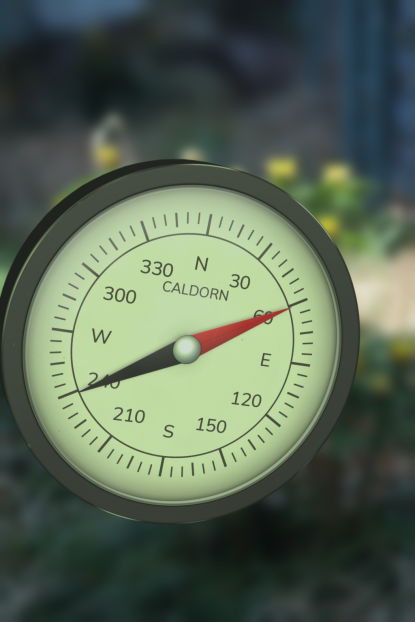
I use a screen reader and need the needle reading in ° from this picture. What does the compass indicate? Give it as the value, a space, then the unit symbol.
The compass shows 60 °
